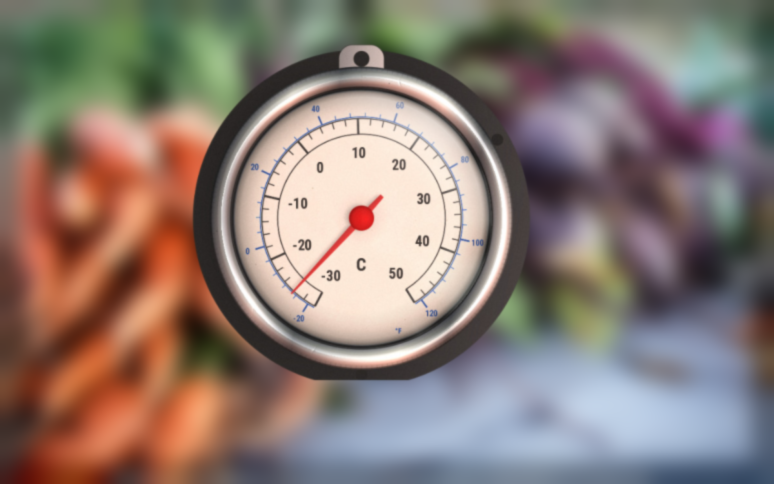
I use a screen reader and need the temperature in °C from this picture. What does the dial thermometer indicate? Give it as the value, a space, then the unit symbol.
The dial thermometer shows -26 °C
